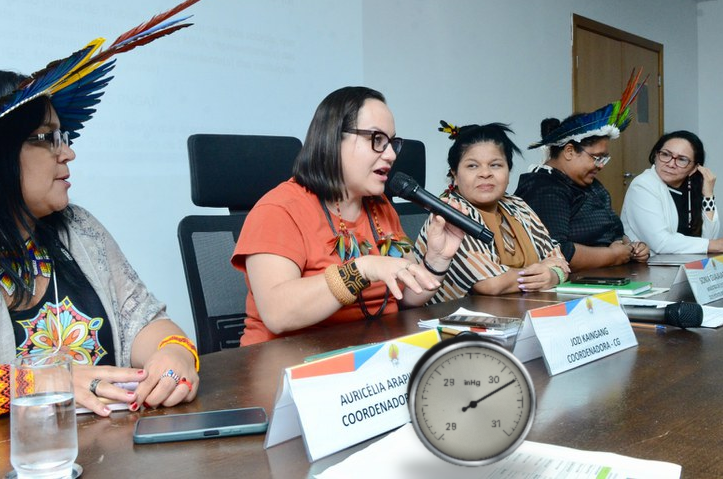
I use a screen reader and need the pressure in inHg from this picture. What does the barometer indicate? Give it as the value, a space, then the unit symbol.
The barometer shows 30.2 inHg
